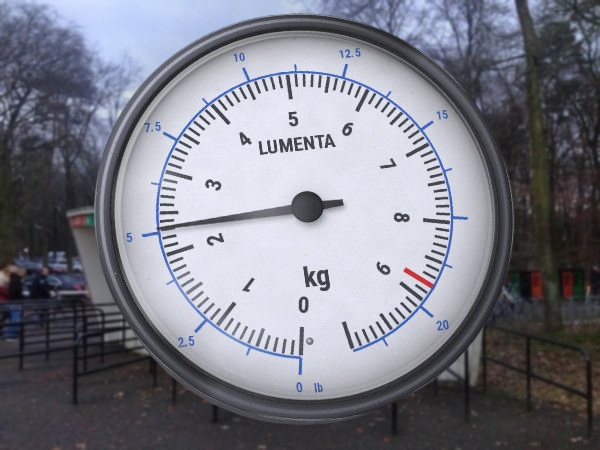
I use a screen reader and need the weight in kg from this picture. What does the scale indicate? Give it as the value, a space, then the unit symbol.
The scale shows 2.3 kg
